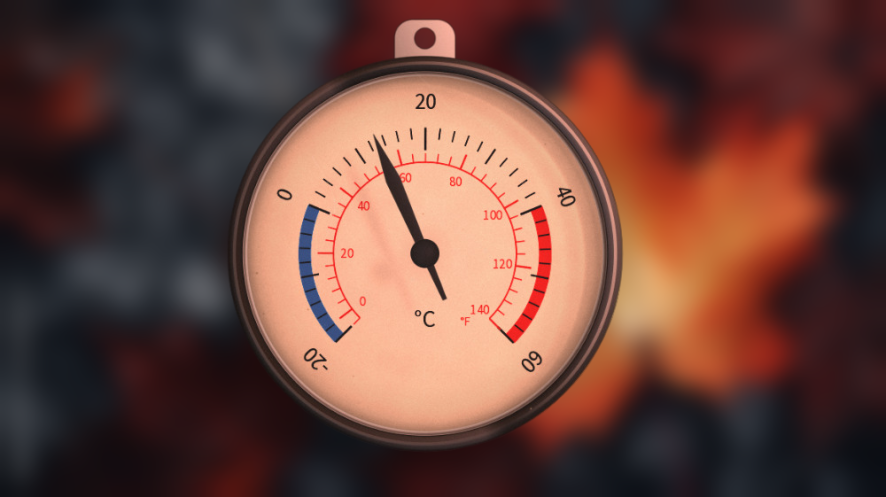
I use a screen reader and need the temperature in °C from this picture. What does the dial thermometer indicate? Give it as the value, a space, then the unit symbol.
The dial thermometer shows 13 °C
